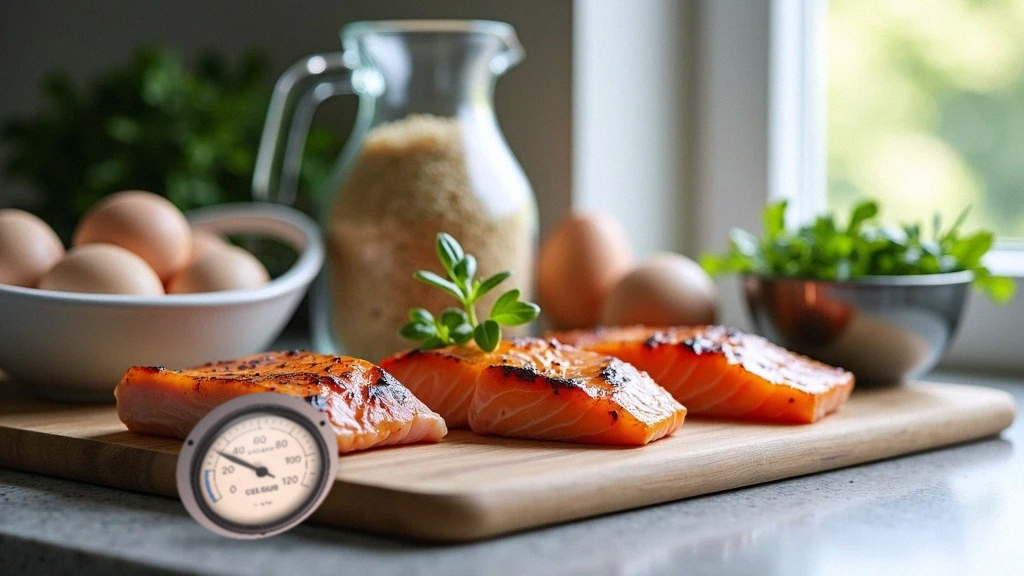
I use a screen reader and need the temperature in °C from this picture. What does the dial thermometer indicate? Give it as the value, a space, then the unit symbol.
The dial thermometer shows 32 °C
